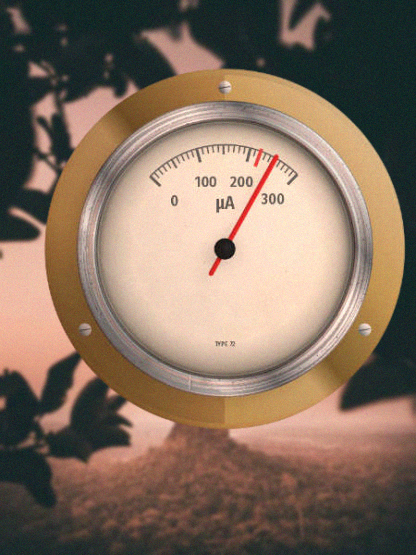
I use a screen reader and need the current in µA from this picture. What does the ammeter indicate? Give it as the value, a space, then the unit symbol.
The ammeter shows 250 µA
